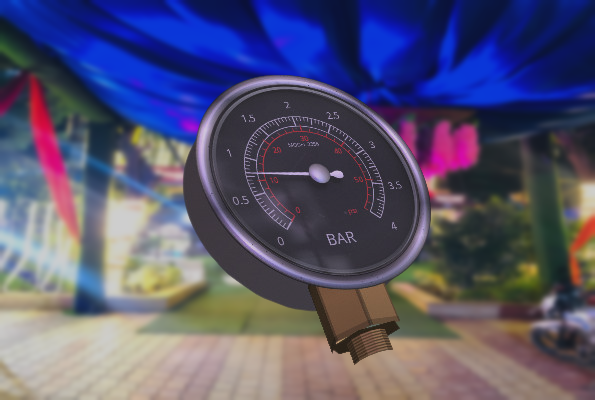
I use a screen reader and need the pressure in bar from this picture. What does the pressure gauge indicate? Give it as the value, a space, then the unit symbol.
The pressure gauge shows 0.75 bar
